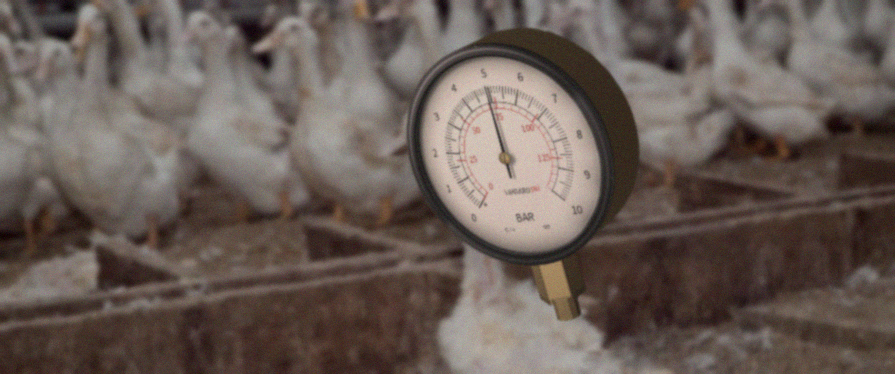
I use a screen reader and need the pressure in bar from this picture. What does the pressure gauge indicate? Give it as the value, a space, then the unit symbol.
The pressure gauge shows 5 bar
